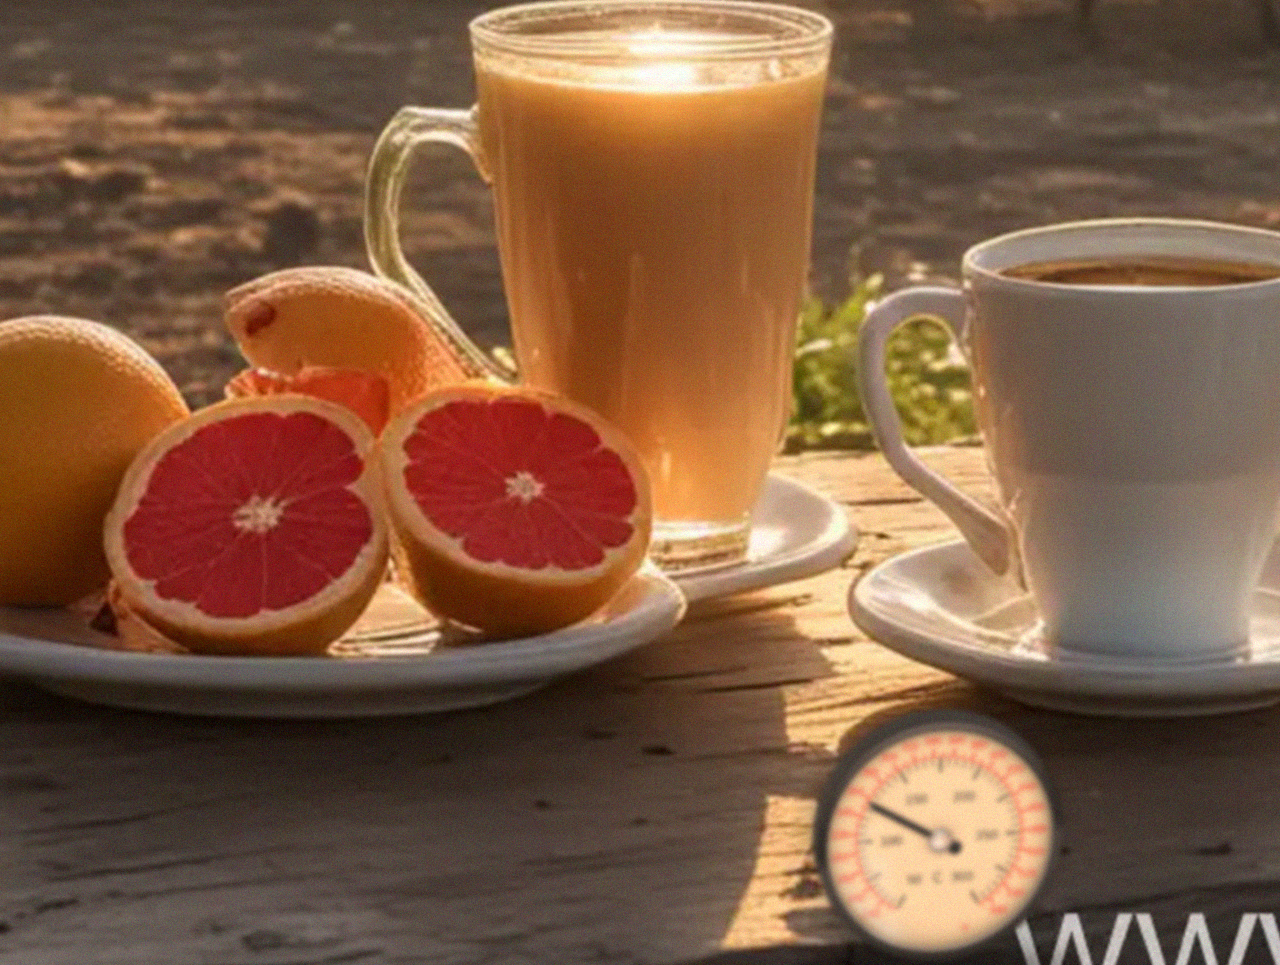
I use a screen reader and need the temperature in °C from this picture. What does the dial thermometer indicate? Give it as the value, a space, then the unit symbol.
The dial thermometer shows 125 °C
